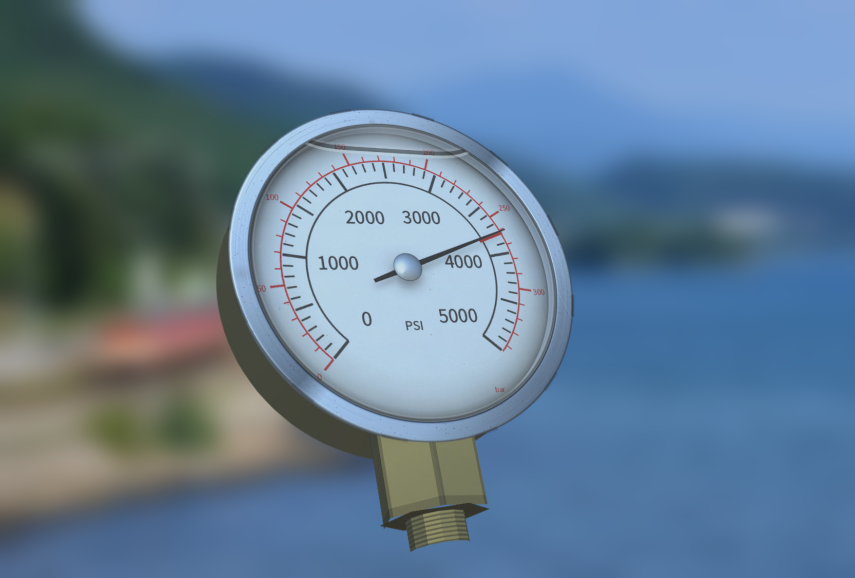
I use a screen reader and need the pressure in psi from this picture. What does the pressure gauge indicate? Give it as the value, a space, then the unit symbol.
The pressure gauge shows 3800 psi
